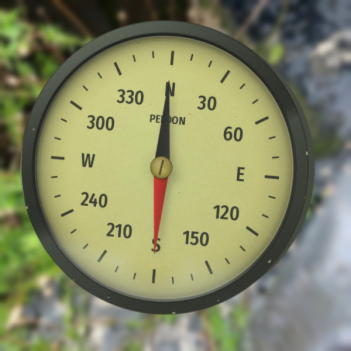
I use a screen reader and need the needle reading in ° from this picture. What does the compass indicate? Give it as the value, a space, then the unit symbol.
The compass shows 180 °
